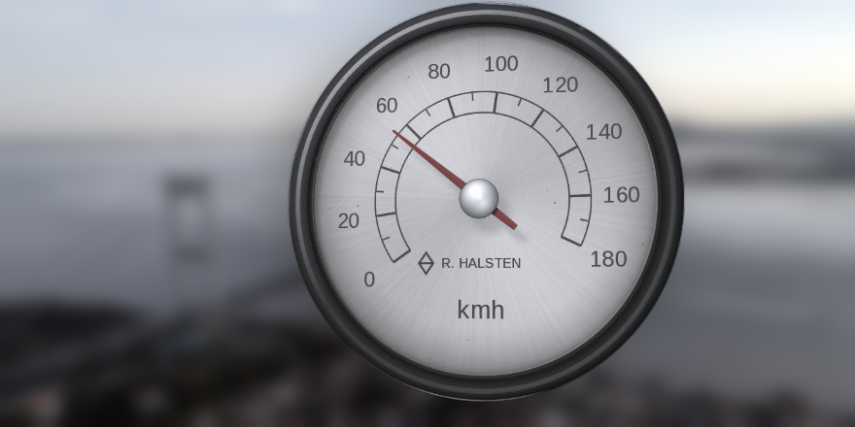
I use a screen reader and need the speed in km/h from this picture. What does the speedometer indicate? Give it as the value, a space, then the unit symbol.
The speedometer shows 55 km/h
